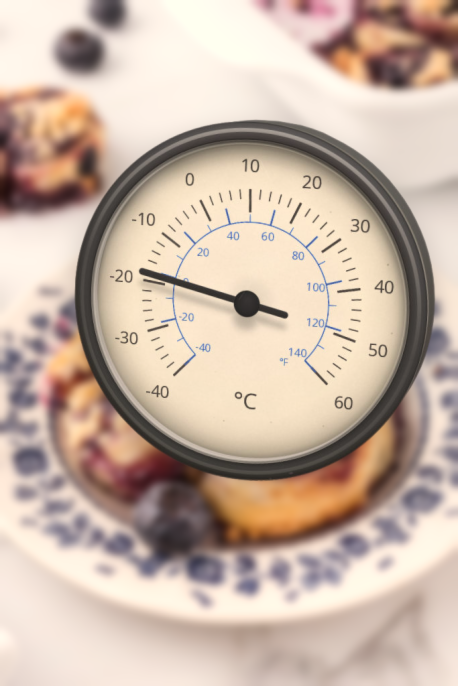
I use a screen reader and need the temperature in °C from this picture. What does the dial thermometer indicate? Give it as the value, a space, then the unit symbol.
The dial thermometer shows -18 °C
